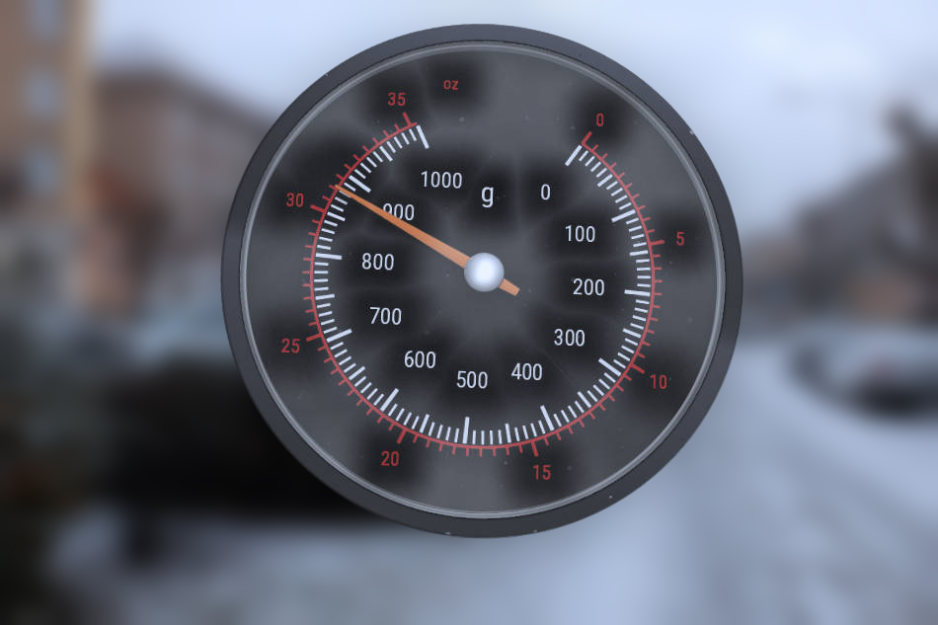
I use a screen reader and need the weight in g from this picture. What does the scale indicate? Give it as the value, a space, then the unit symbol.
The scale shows 880 g
